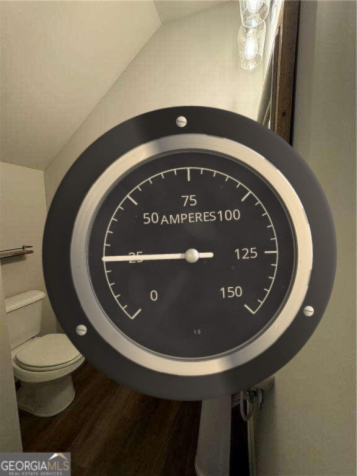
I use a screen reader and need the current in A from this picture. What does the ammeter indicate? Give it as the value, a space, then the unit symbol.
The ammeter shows 25 A
